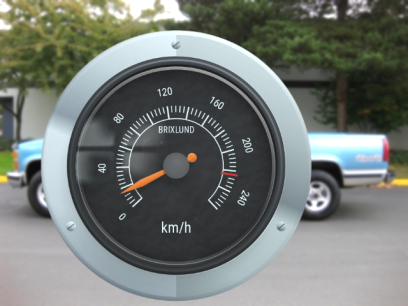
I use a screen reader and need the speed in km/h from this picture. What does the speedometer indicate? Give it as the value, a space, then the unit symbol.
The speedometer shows 16 km/h
